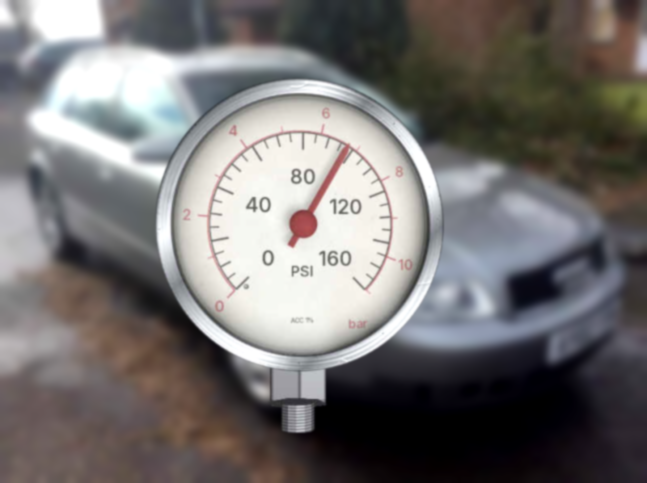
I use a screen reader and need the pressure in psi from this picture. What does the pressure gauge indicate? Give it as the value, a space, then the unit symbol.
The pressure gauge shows 97.5 psi
